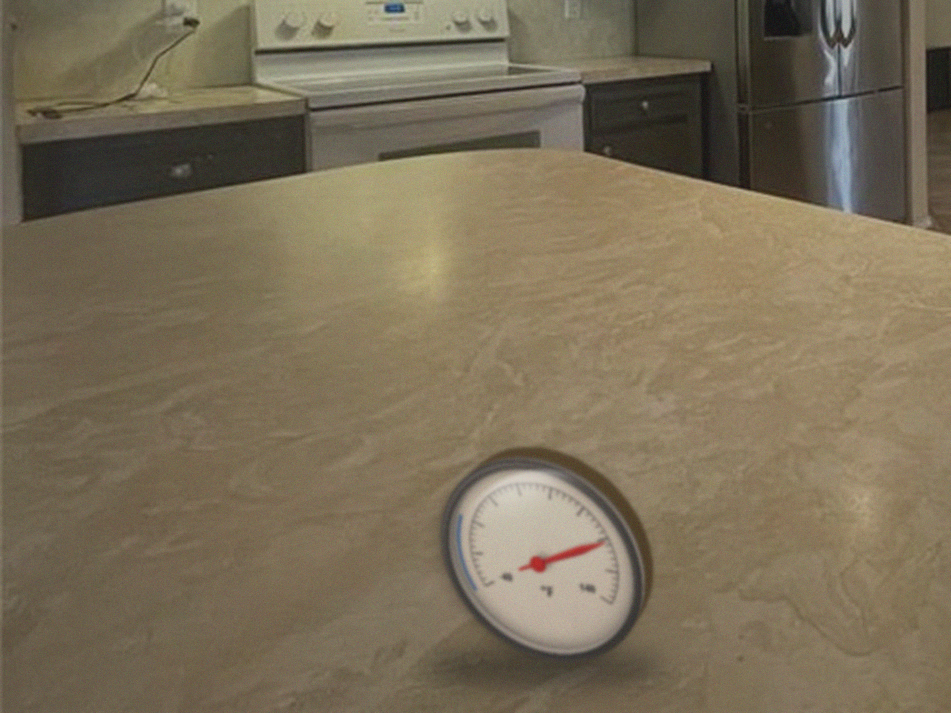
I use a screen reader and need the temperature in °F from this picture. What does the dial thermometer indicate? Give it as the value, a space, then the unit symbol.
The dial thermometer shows 100 °F
